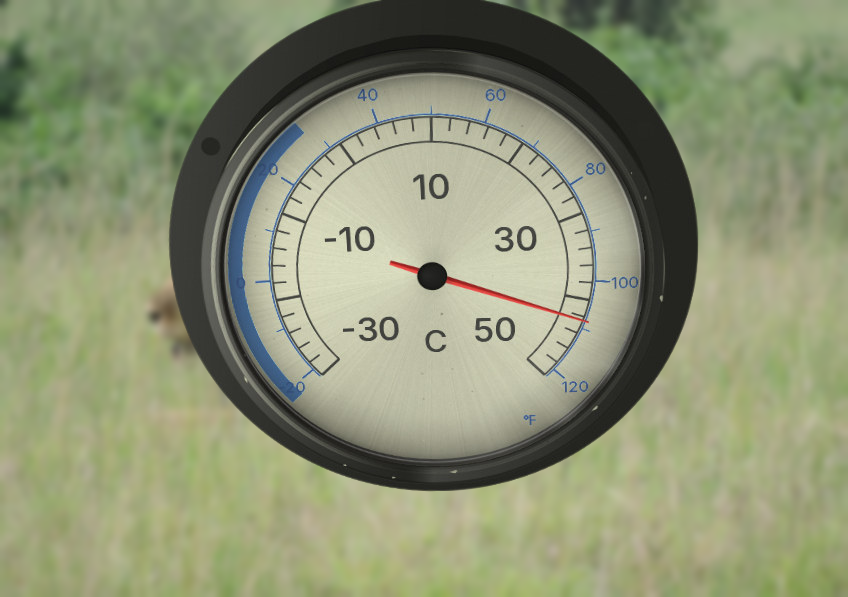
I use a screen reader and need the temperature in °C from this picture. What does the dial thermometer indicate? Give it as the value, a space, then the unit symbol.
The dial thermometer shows 42 °C
